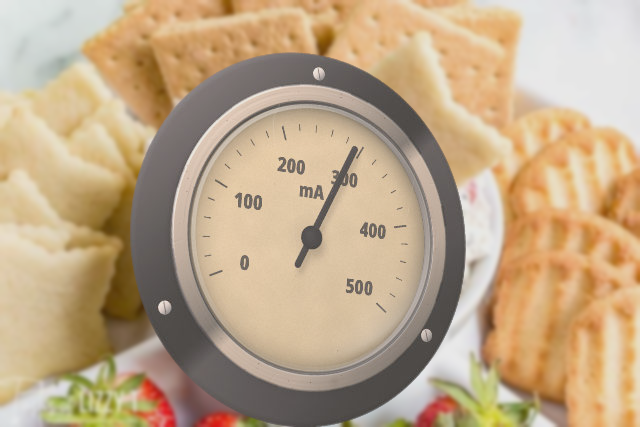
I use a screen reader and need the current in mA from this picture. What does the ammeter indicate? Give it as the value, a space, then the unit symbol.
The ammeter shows 290 mA
